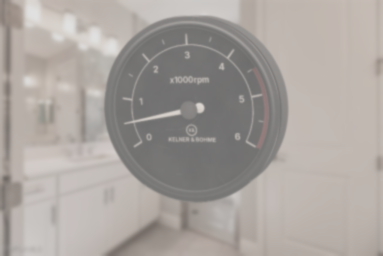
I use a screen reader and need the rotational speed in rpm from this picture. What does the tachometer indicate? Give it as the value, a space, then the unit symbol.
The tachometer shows 500 rpm
